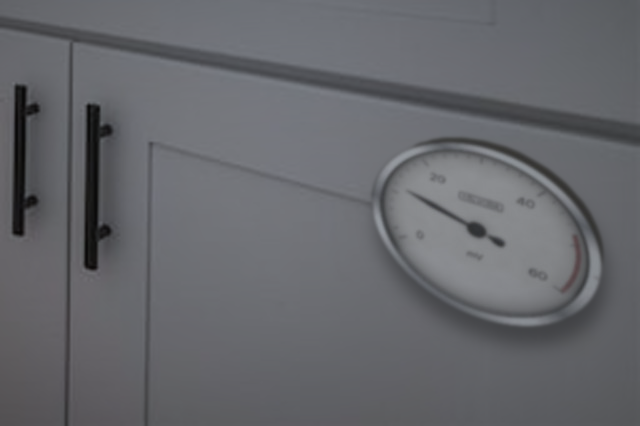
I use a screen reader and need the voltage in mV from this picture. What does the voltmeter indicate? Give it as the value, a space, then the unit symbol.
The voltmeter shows 12 mV
